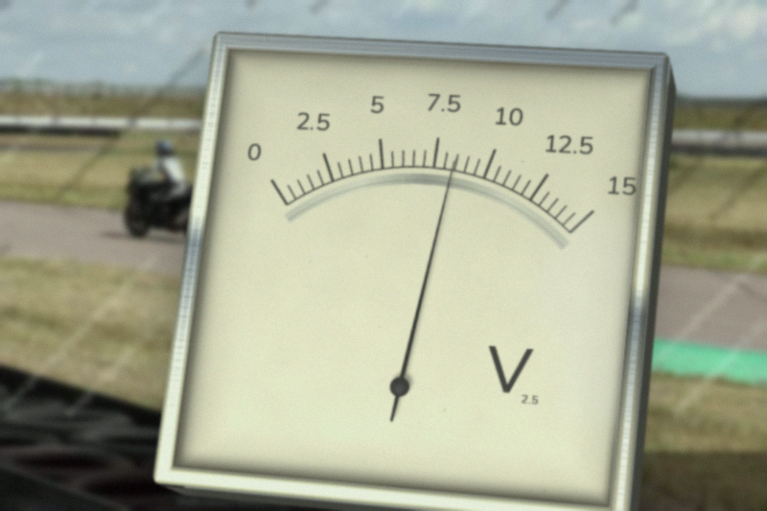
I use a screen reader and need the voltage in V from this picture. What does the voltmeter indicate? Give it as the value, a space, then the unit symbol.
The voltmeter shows 8.5 V
